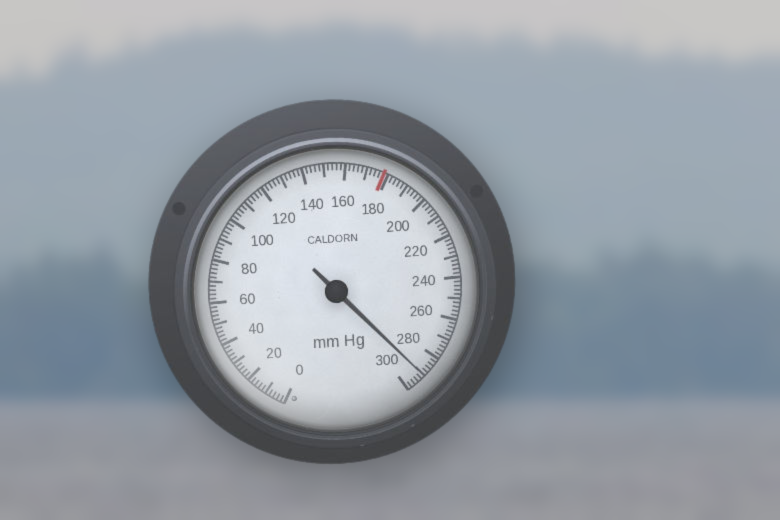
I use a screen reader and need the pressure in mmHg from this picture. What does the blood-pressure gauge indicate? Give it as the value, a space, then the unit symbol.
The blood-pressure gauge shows 290 mmHg
